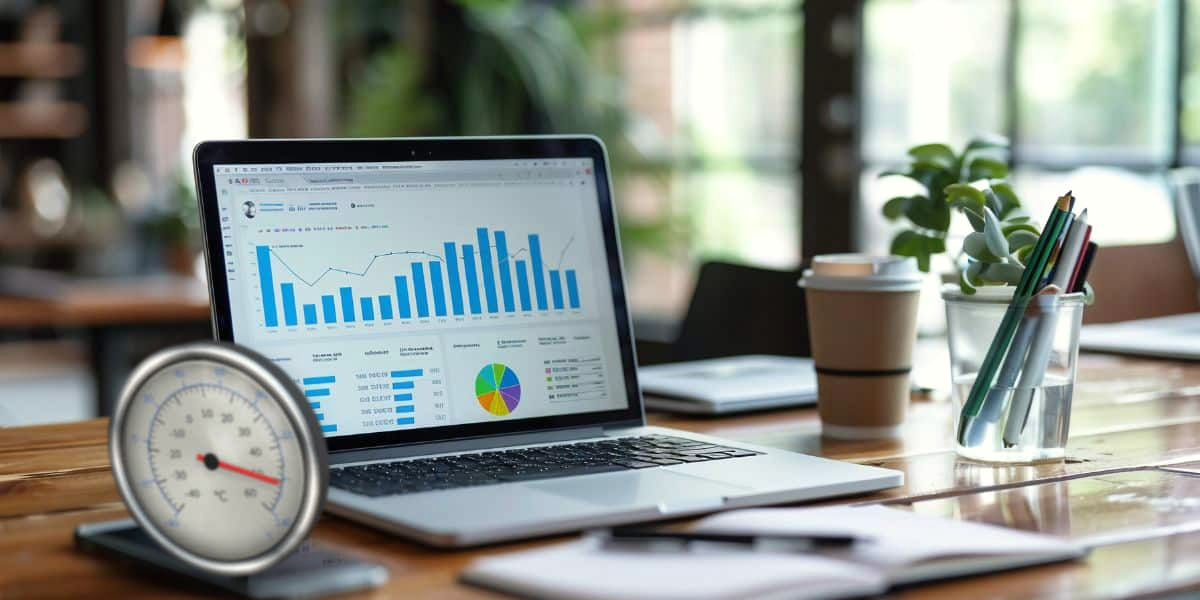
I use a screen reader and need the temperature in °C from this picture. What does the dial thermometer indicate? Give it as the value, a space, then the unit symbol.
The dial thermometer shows 50 °C
